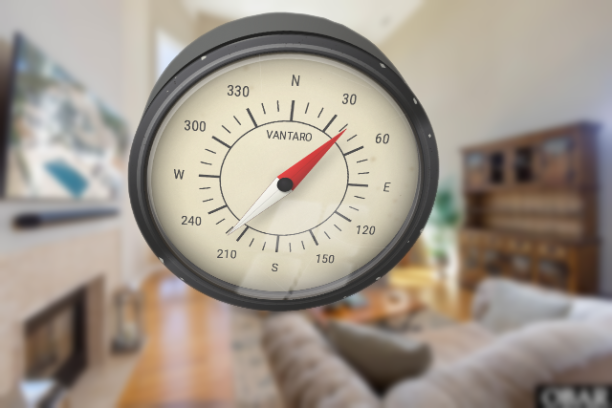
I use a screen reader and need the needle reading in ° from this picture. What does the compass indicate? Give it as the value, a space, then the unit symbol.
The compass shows 40 °
